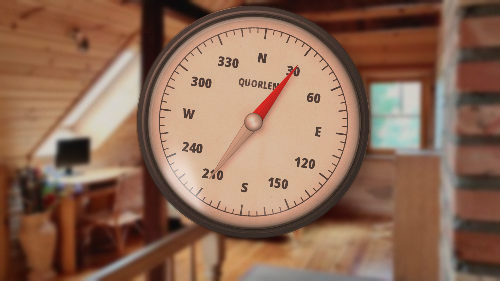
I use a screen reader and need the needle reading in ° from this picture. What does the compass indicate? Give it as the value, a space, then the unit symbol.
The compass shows 30 °
